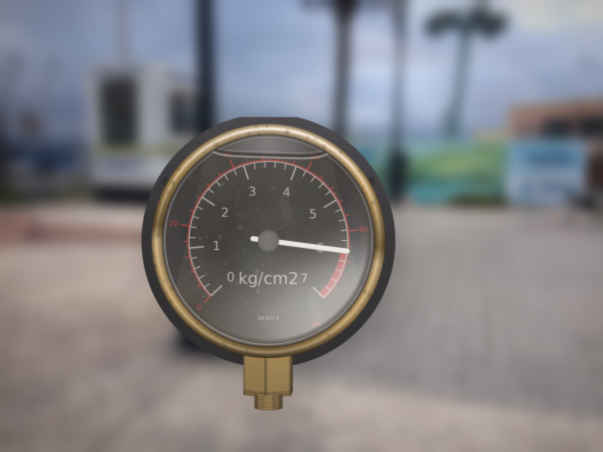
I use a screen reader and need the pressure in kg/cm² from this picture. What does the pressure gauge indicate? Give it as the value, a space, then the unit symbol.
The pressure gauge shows 6 kg/cm²
